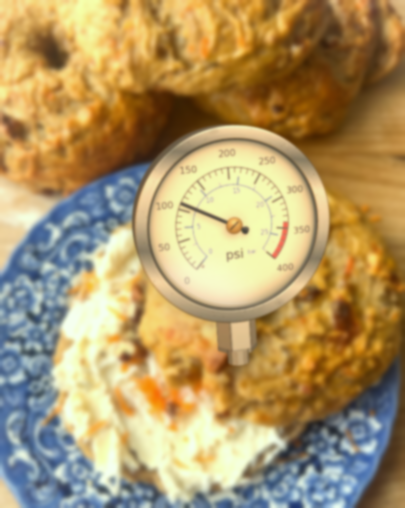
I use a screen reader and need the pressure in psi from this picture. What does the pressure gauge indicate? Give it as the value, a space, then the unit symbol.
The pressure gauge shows 110 psi
